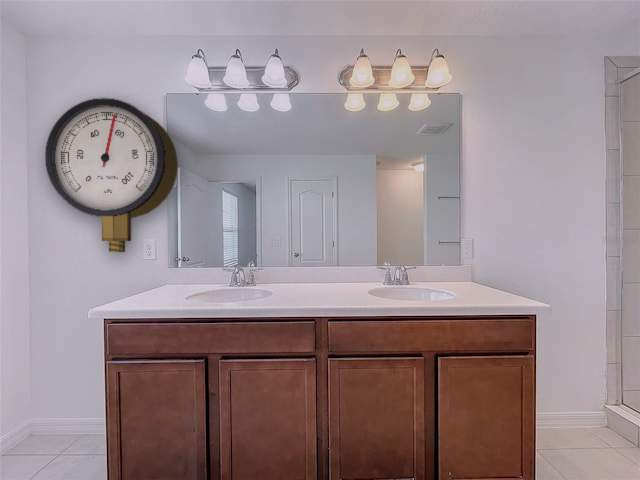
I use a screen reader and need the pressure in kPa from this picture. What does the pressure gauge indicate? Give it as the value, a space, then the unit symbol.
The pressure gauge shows 55 kPa
